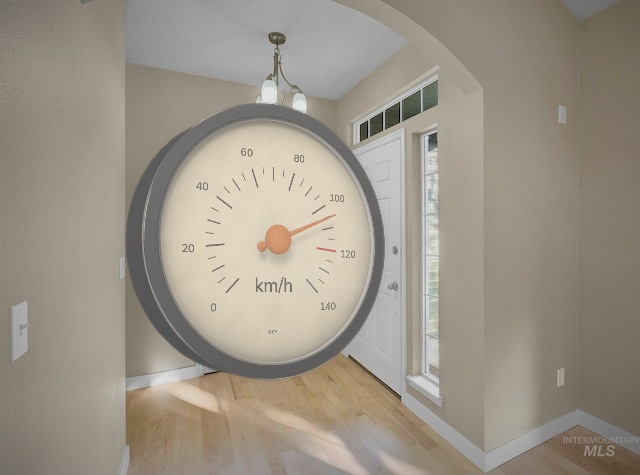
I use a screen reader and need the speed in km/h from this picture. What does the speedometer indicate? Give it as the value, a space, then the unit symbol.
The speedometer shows 105 km/h
